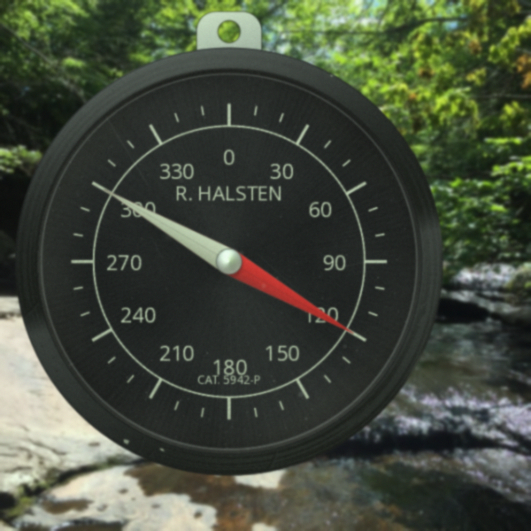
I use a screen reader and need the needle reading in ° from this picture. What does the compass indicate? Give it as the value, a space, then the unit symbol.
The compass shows 120 °
